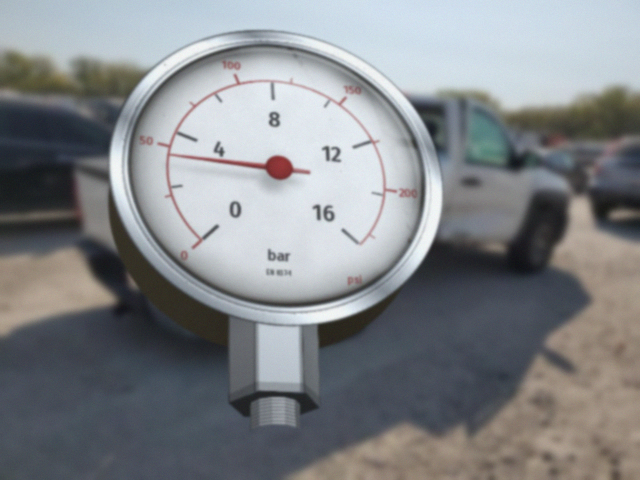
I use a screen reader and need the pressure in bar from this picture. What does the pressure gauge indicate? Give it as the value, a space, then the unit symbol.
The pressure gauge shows 3 bar
